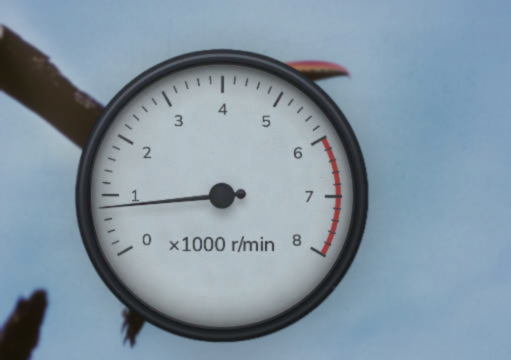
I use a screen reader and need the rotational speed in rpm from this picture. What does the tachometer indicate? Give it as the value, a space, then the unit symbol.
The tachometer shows 800 rpm
